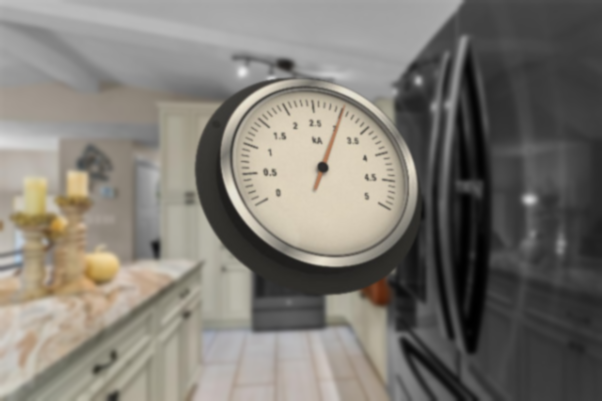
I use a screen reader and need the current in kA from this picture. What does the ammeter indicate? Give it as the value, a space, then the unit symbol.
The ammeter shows 3 kA
